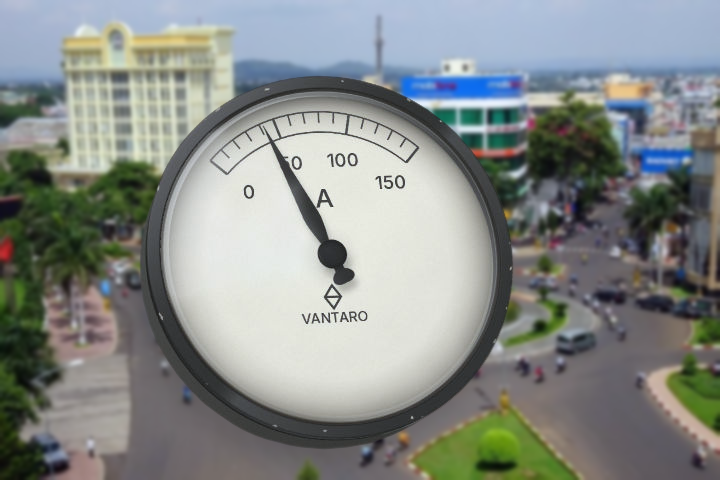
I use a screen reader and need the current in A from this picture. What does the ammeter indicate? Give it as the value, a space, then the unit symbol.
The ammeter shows 40 A
